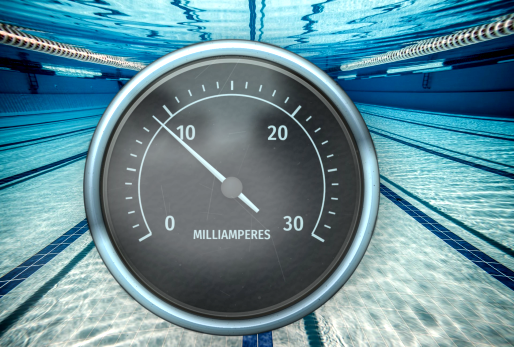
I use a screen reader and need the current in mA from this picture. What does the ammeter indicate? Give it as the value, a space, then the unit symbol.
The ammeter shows 9 mA
